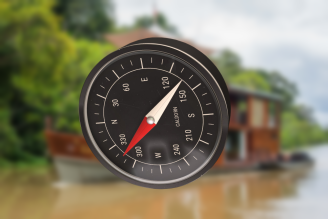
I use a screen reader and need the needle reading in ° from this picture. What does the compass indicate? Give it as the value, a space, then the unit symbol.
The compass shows 315 °
